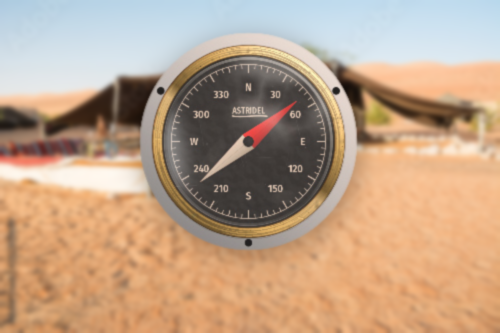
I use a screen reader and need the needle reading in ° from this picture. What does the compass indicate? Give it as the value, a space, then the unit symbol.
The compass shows 50 °
